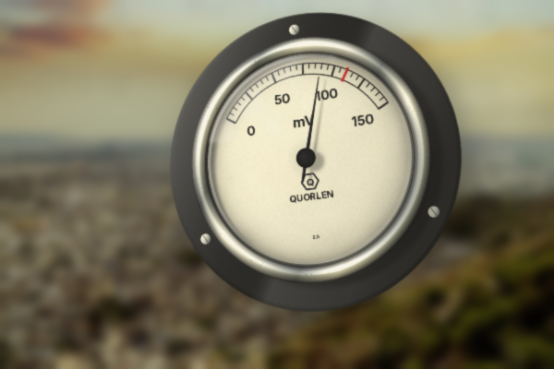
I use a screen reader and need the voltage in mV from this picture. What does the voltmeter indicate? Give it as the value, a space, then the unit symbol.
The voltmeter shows 90 mV
